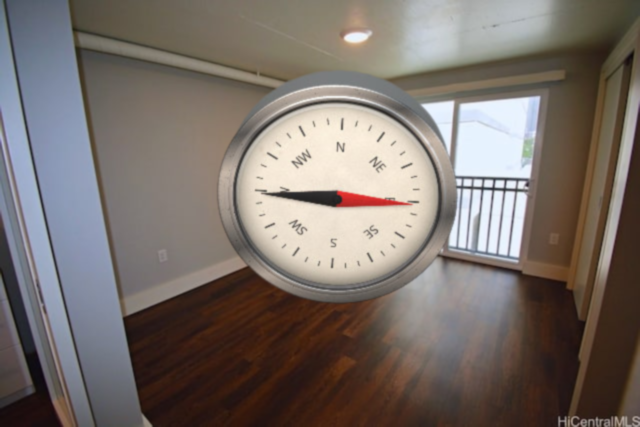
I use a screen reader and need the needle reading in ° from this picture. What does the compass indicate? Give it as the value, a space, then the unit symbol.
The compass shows 90 °
